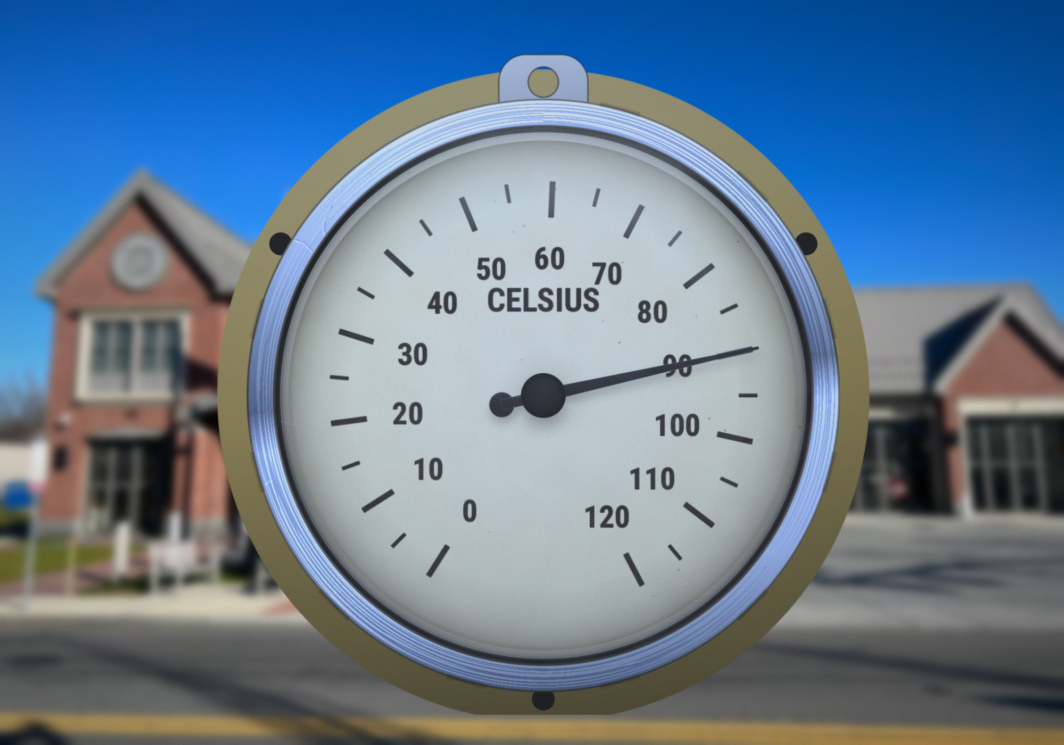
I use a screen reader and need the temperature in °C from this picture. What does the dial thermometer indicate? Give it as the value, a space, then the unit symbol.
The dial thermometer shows 90 °C
